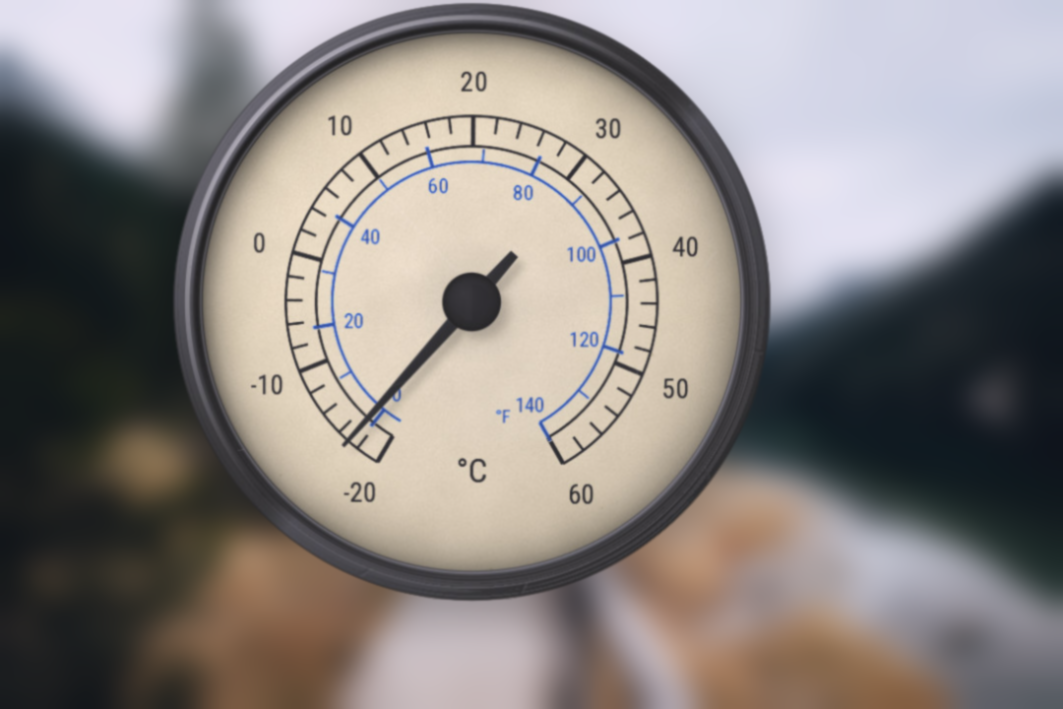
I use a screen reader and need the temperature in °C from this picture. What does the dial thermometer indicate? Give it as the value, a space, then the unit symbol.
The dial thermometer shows -17 °C
